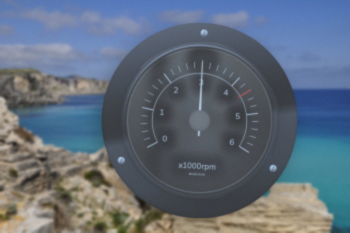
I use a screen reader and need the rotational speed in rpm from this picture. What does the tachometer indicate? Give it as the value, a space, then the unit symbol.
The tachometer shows 3000 rpm
